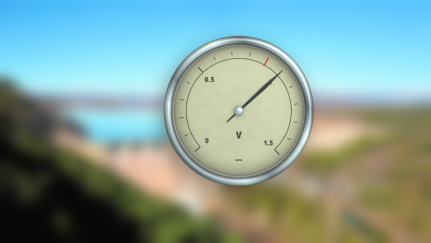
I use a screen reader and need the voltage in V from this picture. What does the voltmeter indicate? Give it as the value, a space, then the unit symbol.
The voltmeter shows 1 V
